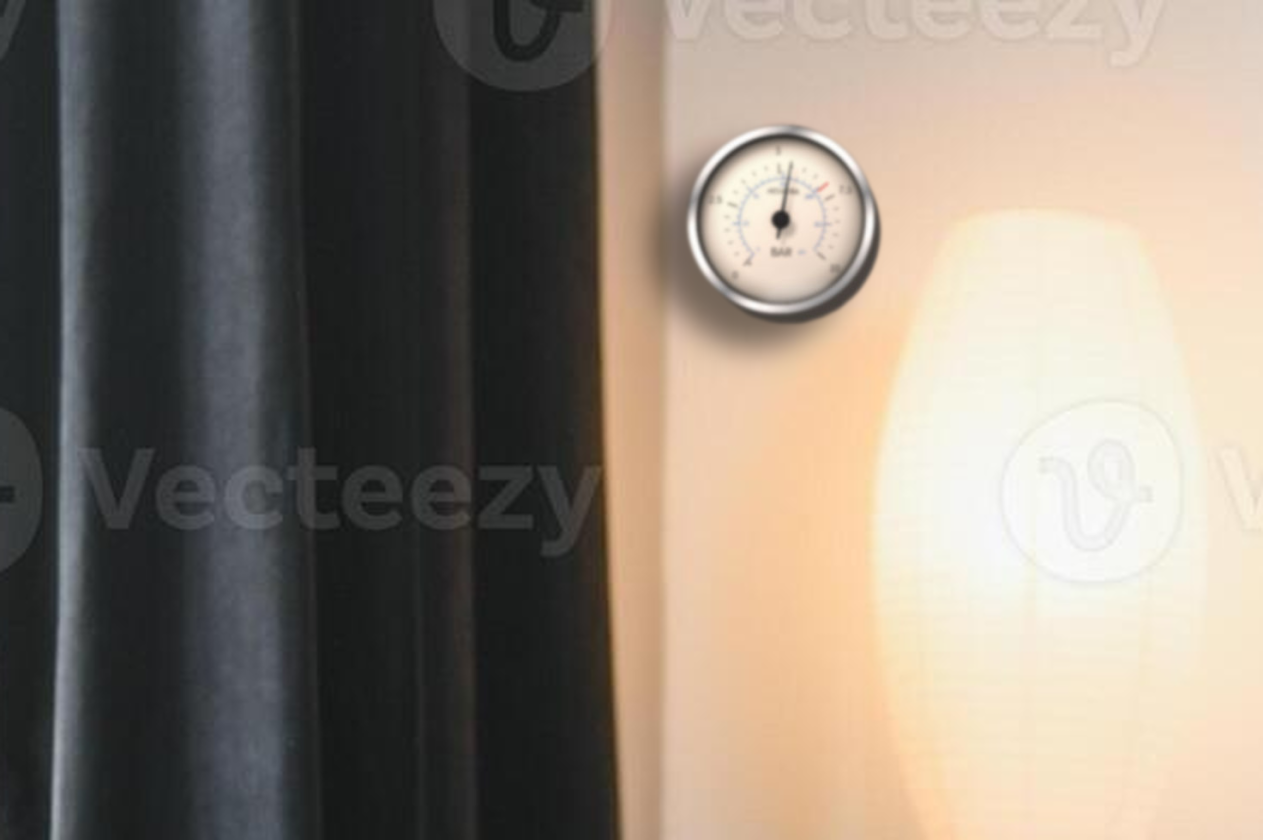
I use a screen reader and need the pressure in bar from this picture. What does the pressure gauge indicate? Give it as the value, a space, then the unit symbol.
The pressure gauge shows 5.5 bar
